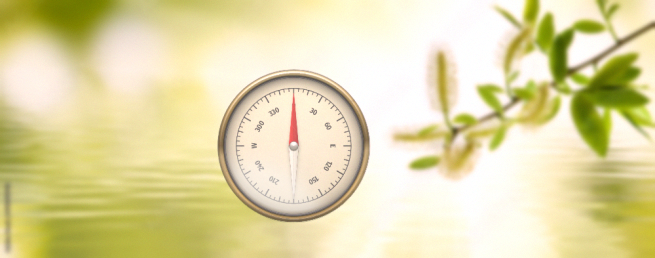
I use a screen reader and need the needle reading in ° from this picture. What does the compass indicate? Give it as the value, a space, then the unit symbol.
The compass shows 0 °
